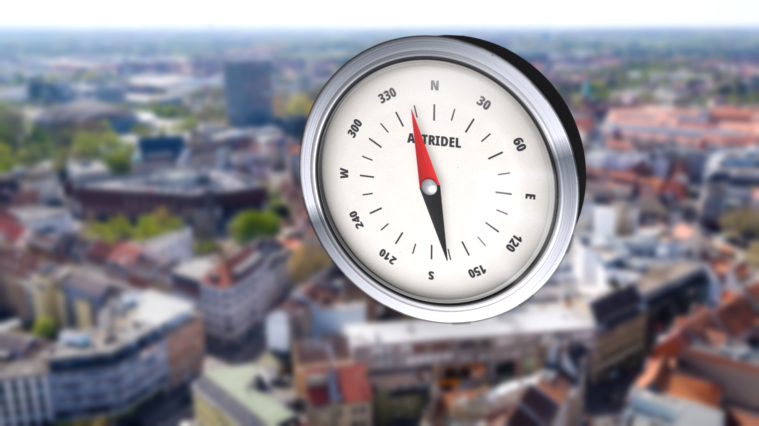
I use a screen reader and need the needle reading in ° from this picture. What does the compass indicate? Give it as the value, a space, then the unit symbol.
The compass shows 345 °
